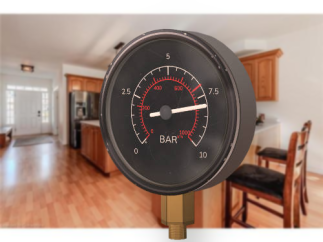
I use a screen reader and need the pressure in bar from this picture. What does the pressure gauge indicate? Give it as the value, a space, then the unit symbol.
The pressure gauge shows 8 bar
